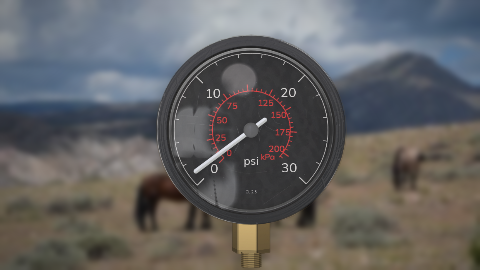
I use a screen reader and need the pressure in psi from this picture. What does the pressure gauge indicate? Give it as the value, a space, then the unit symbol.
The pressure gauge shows 1 psi
